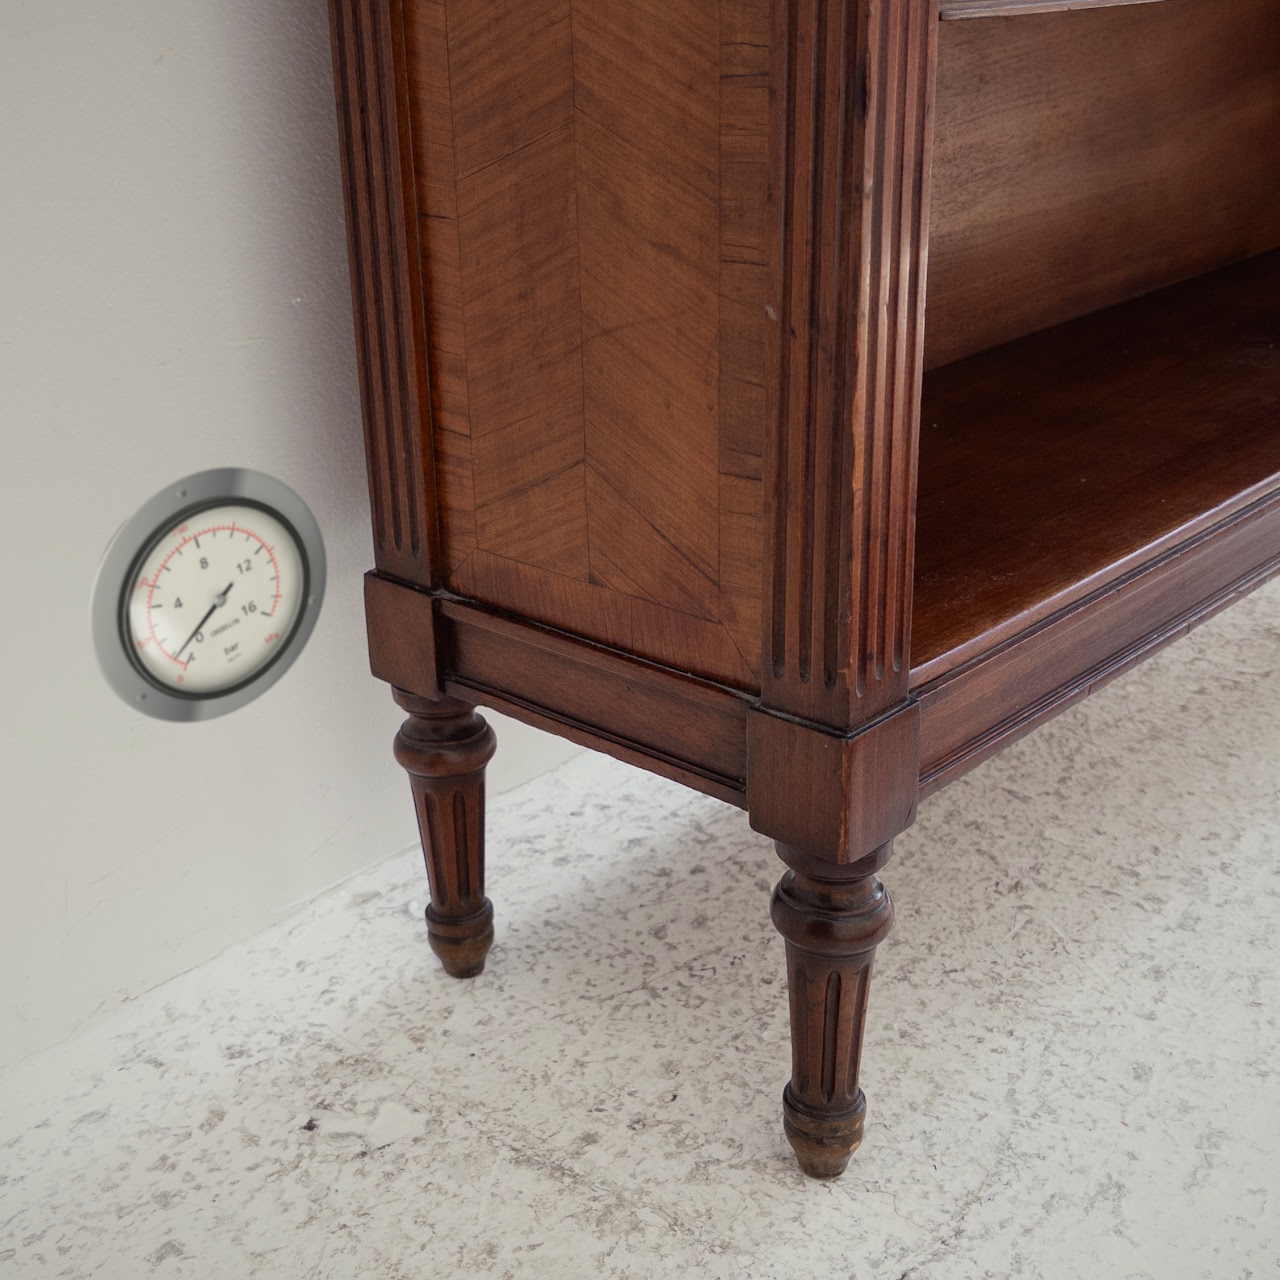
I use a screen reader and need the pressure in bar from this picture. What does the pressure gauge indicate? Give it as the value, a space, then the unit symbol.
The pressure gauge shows 1 bar
